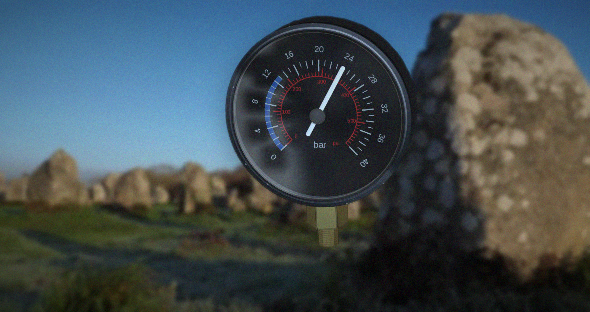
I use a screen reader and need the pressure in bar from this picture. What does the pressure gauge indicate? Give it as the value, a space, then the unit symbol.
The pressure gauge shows 24 bar
